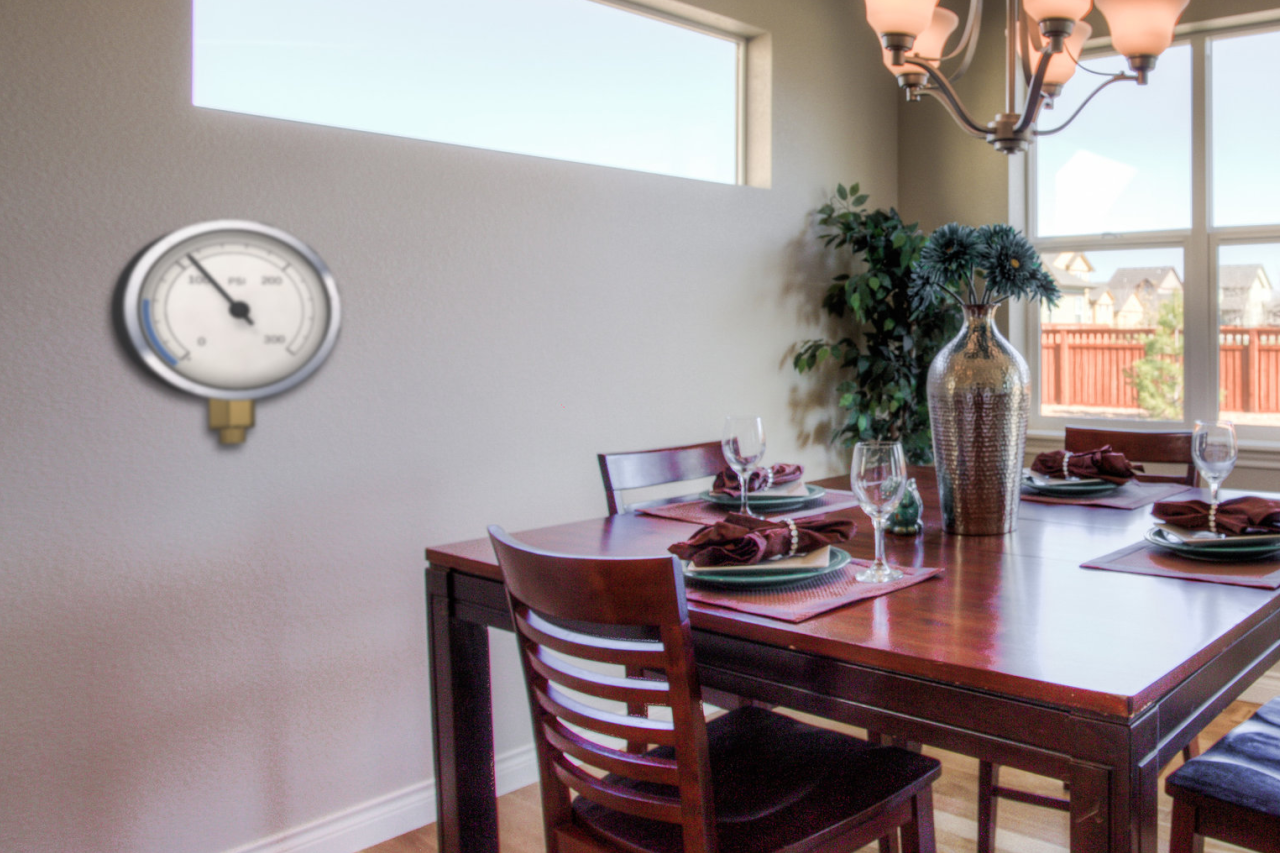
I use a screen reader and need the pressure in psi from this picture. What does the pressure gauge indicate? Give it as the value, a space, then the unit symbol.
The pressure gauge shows 110 psi
